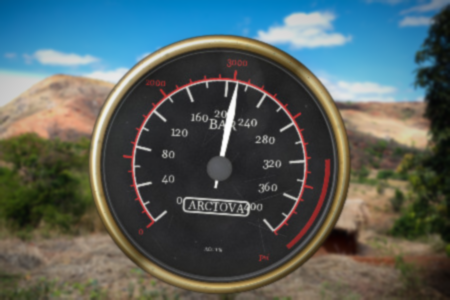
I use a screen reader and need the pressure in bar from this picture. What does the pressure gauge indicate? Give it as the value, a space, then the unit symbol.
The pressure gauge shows 210 bar
